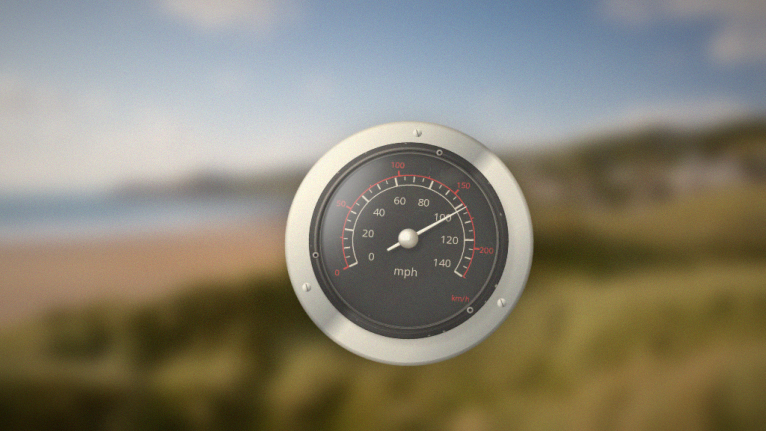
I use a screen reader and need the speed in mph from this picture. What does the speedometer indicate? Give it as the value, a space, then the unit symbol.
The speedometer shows 102.5 mph
